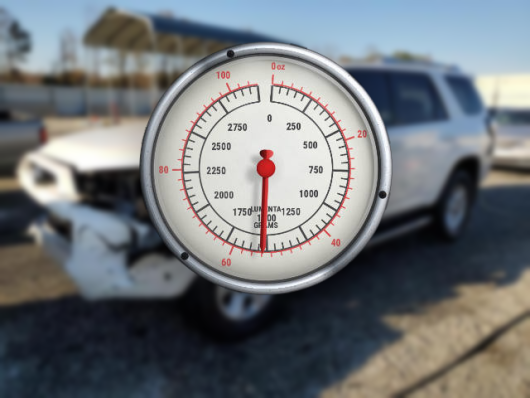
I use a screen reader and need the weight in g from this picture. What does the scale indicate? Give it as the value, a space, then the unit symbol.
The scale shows 1525 g
